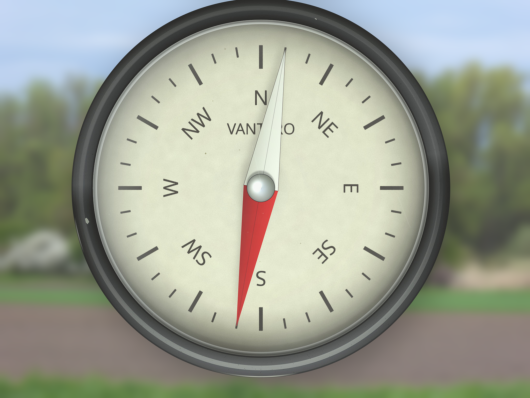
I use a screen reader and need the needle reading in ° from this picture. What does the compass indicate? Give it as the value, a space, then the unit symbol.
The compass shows 190 °
